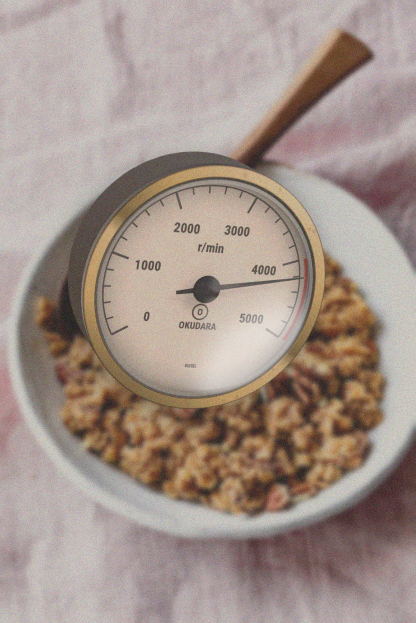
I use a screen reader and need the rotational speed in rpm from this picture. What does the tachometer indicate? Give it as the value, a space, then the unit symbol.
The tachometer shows 4200 rpm
